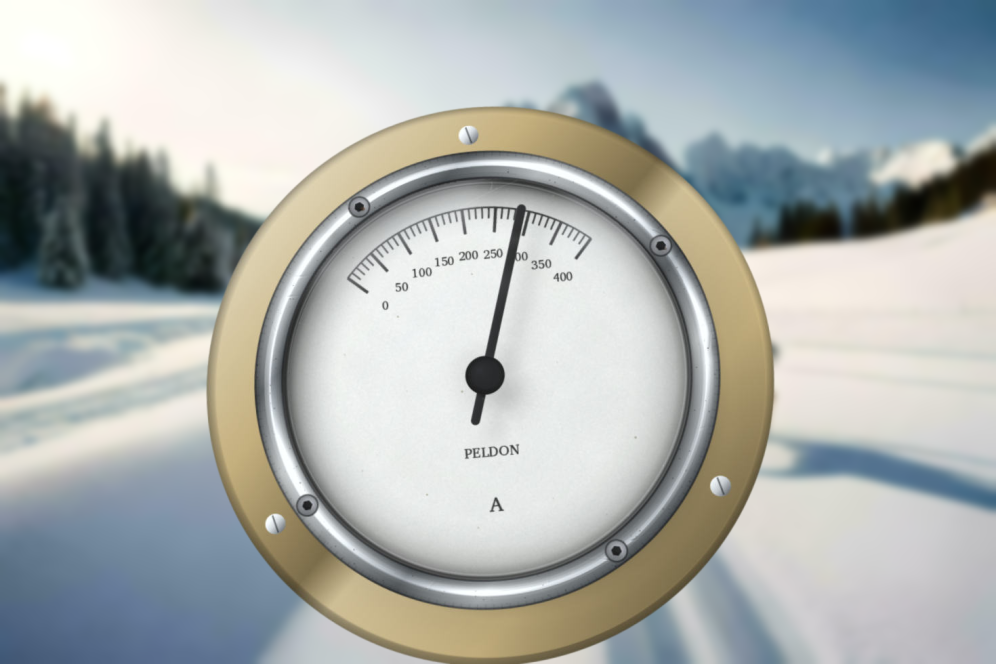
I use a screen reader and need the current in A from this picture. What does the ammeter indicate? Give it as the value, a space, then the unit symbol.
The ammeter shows 290 A
